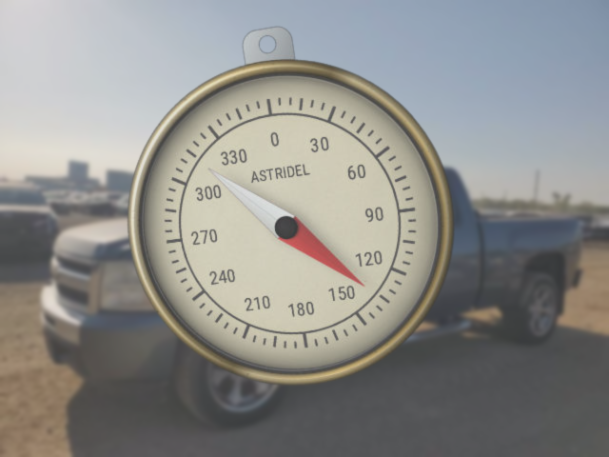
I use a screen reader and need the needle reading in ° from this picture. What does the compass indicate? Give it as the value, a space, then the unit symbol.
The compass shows 135 °
